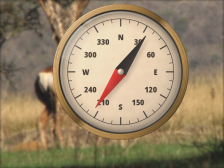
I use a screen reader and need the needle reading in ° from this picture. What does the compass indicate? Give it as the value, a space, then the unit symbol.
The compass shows 215 °
